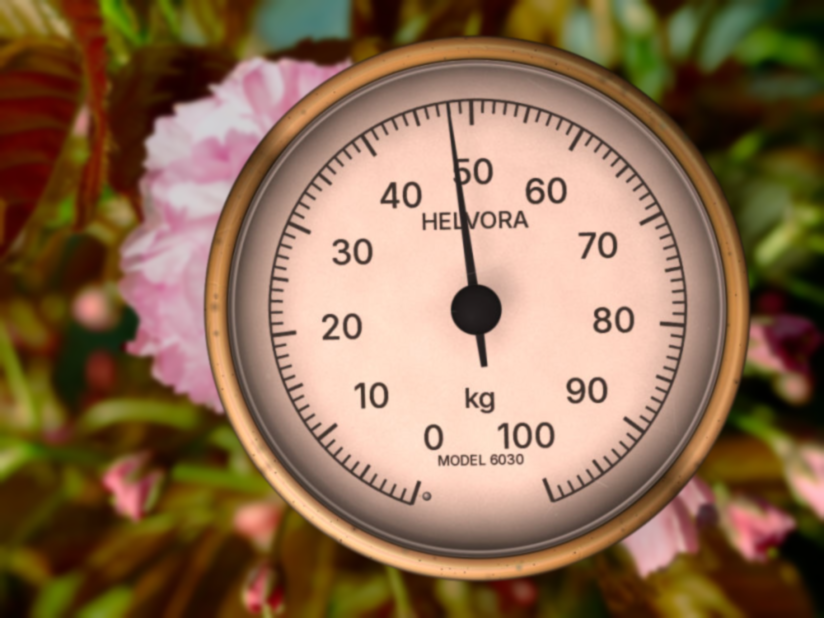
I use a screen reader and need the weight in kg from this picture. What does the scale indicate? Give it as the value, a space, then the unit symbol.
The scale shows 48 kg
